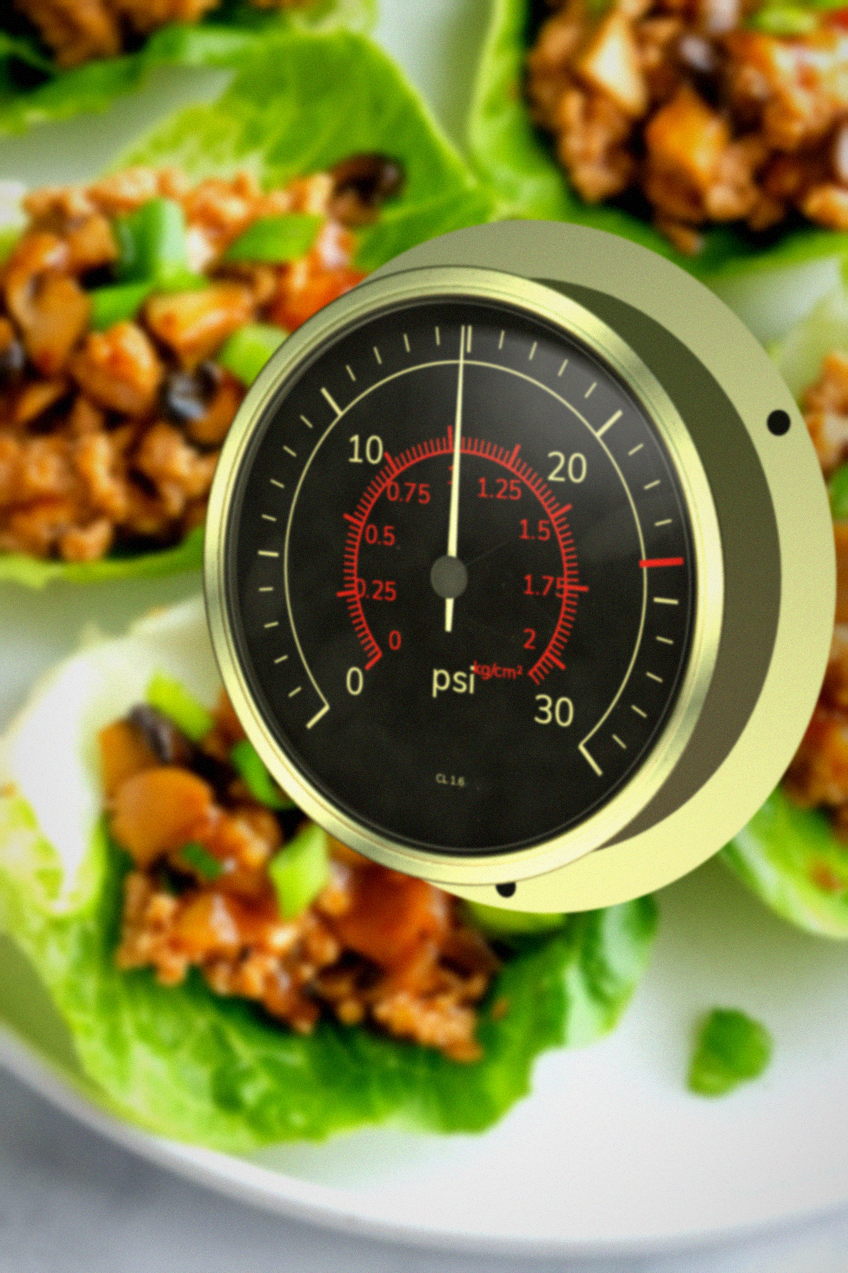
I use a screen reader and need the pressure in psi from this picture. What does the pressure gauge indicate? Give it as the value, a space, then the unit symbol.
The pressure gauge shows 15 psi
